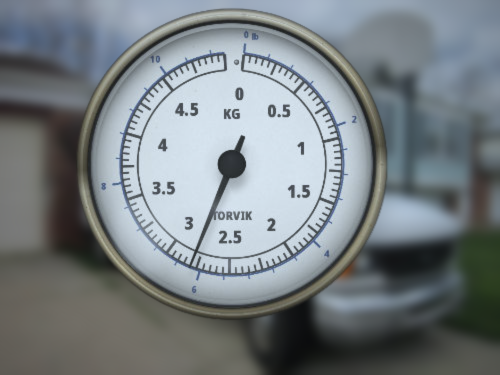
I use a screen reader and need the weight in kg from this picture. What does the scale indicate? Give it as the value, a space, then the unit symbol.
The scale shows 2.8 kg
